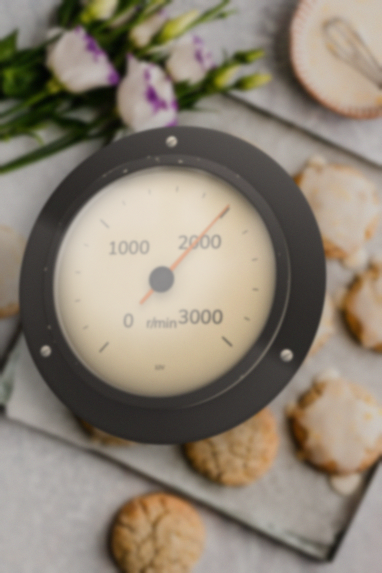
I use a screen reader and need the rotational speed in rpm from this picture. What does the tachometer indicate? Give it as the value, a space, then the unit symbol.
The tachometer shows 2000 rpm
